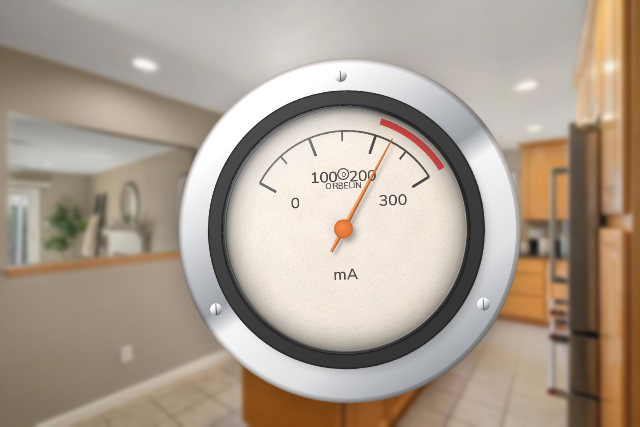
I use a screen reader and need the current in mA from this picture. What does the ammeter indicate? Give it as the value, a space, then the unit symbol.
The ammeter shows 225 mA
